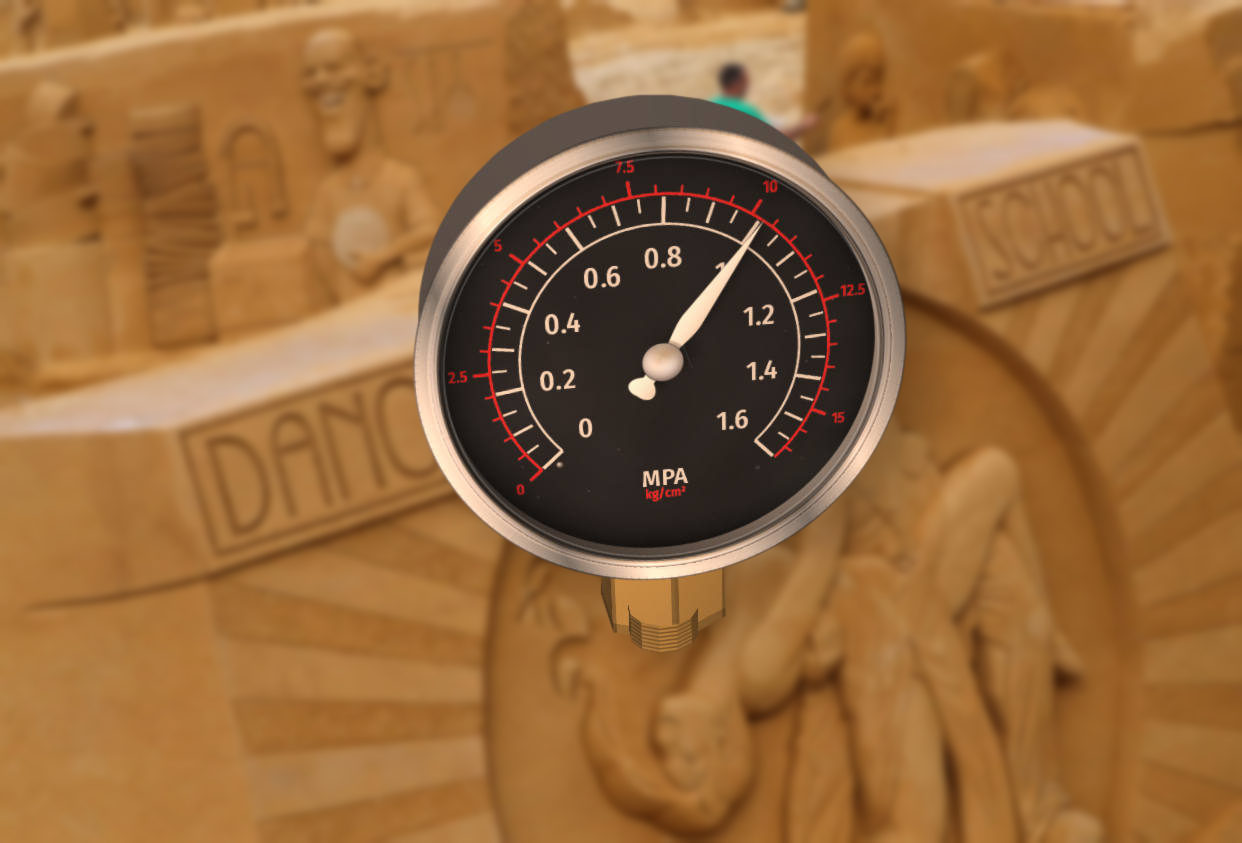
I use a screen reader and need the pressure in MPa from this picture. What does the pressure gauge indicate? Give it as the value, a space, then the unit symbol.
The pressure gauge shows 1 MPa
